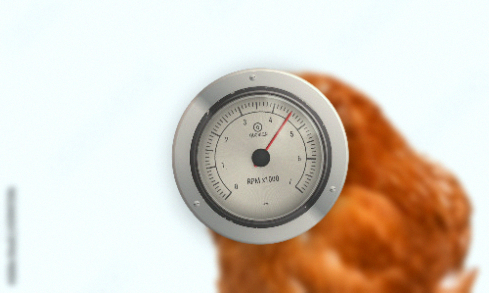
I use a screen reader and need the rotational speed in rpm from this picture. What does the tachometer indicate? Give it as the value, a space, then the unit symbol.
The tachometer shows 4500 rpm
